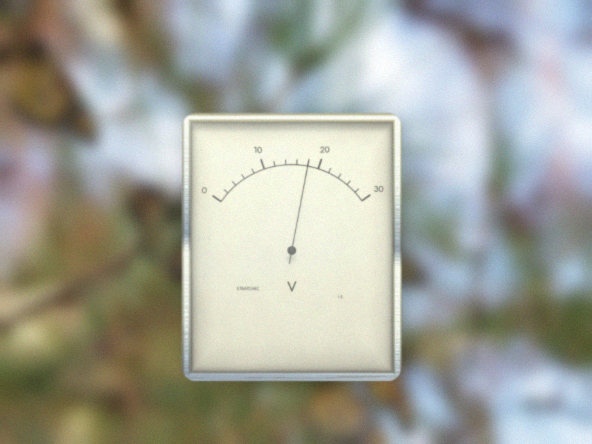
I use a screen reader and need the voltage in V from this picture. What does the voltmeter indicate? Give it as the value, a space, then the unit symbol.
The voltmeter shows 18 V
